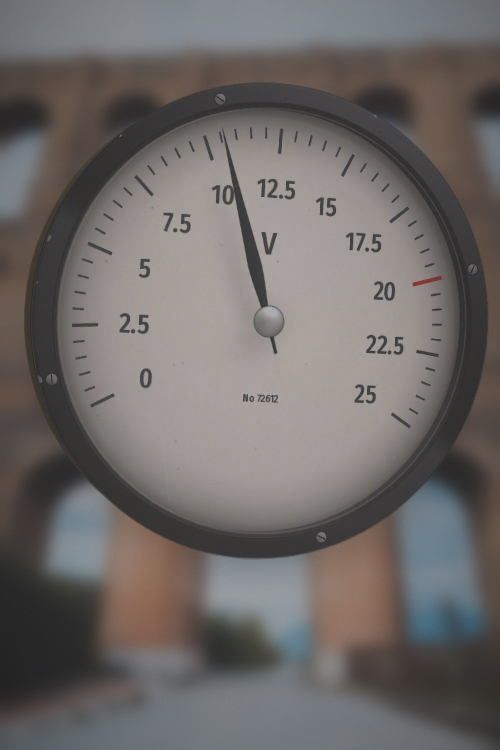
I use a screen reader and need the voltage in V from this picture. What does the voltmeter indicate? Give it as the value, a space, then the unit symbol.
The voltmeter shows 10.5 V
